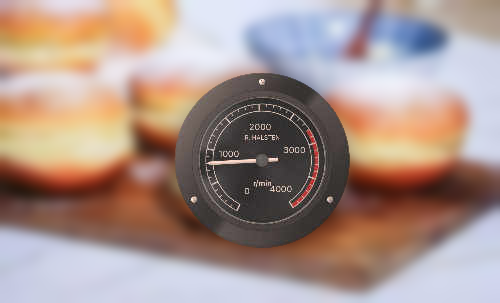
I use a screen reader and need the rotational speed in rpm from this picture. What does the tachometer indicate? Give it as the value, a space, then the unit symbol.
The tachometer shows 800 rpm
